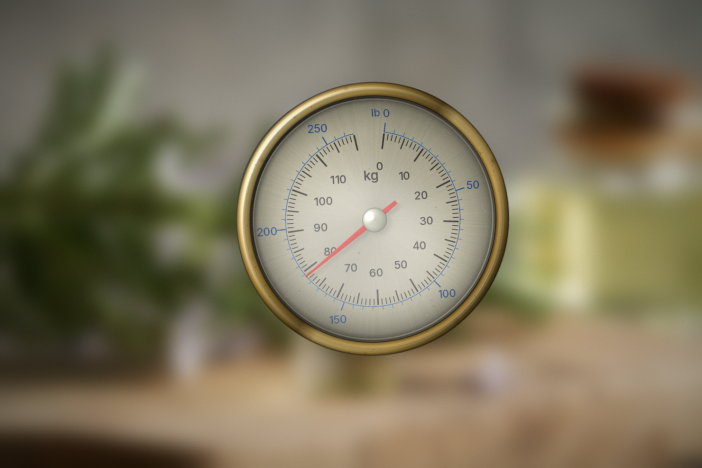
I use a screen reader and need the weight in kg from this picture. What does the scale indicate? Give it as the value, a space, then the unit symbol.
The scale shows 79 kg
